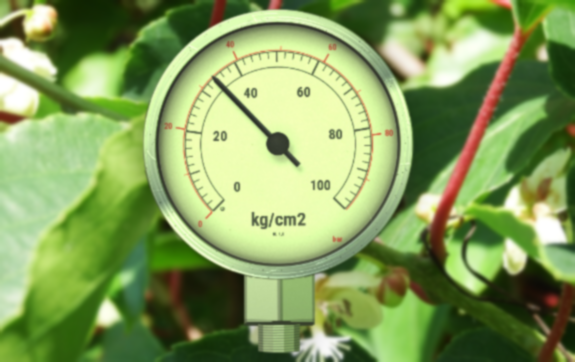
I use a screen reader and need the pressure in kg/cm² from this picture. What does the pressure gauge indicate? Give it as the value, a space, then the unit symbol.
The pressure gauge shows 34 kg/cm²
